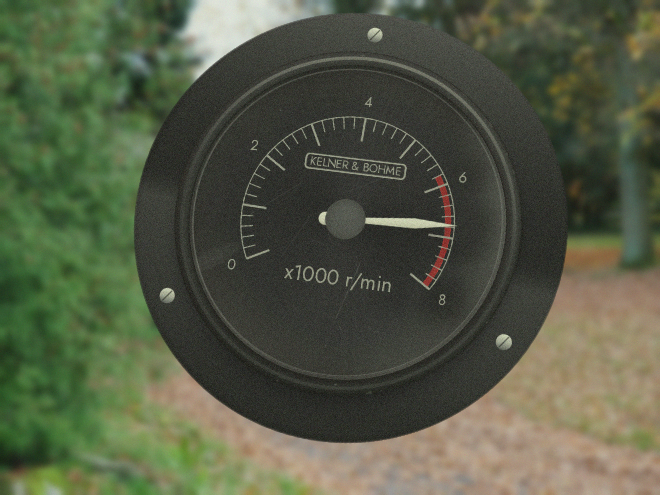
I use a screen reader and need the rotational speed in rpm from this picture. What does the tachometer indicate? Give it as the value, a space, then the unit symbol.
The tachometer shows 6800 rpm
